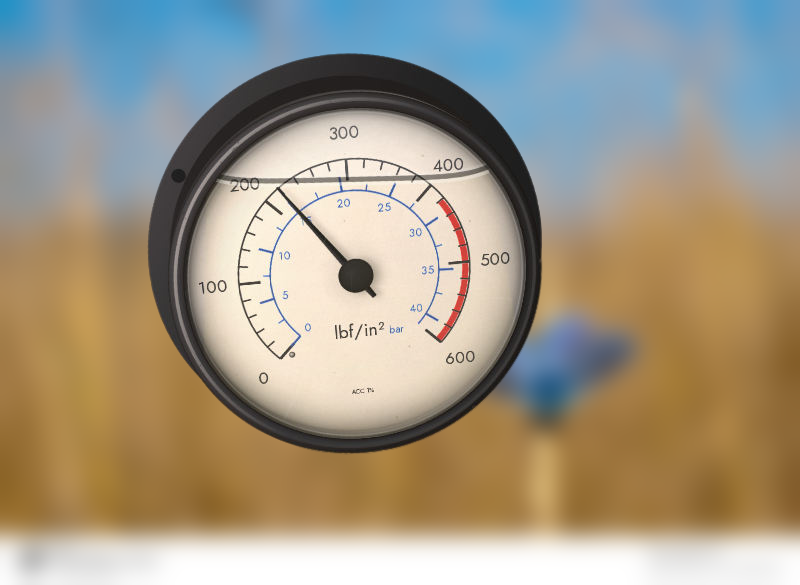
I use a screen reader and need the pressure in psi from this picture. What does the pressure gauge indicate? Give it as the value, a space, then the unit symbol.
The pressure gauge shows 220 psi
